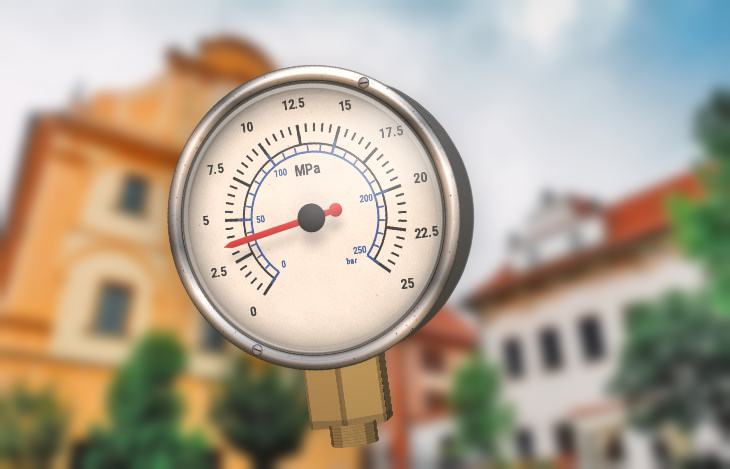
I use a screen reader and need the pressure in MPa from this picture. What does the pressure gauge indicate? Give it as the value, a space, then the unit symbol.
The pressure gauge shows 3.5 MPa
